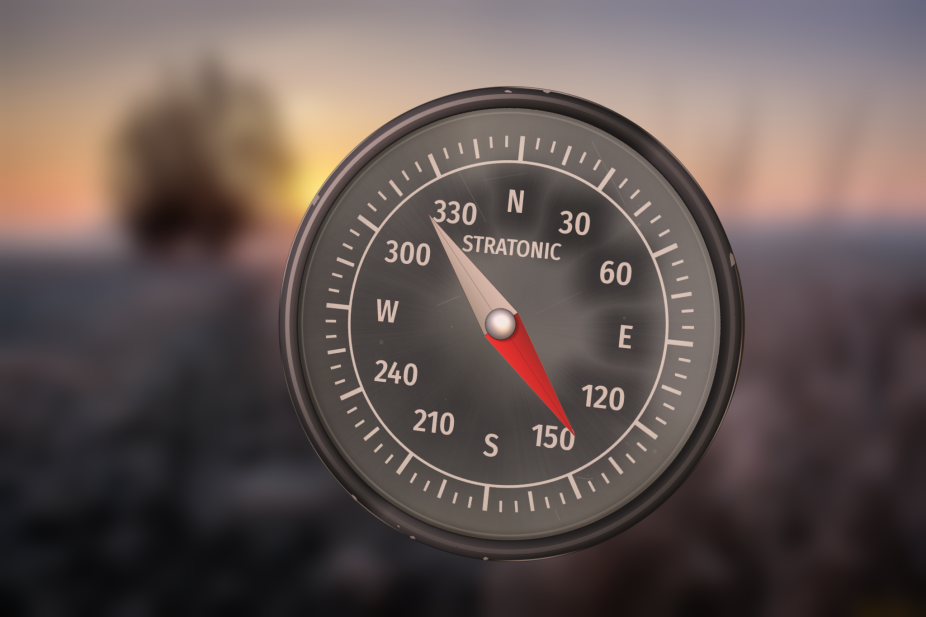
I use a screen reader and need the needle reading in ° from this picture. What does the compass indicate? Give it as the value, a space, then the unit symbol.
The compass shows 140 °
